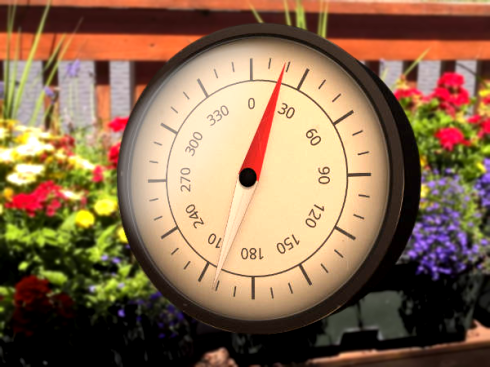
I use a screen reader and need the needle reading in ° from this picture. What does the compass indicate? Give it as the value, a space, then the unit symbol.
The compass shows 20 °
